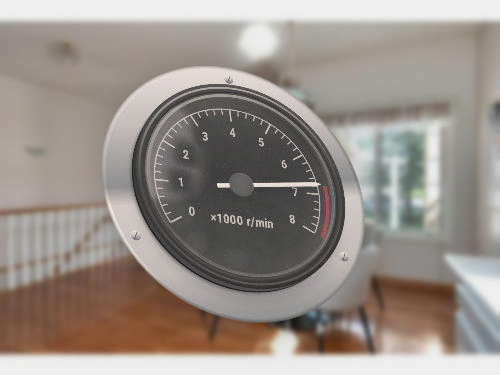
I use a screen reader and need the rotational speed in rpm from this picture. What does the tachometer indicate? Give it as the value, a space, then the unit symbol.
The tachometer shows 6800 rpm
